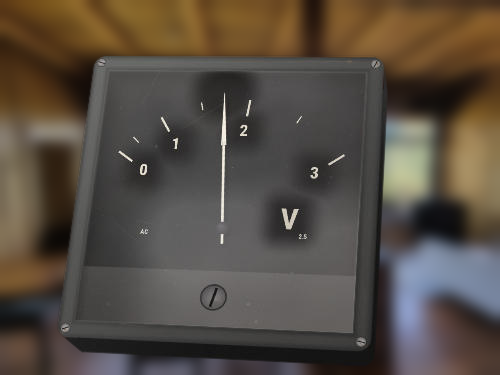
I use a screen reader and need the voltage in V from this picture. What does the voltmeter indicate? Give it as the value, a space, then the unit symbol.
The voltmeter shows 1.75 V
